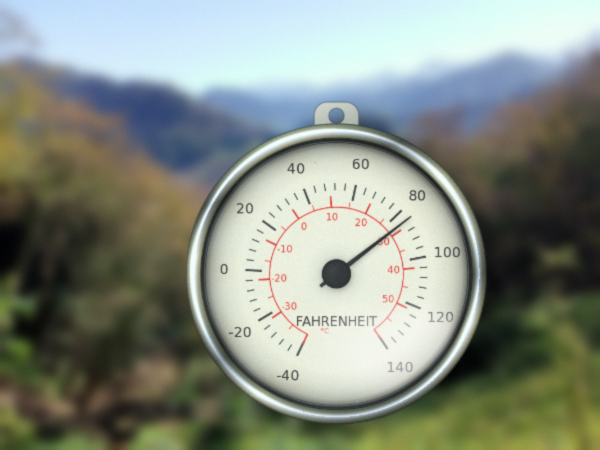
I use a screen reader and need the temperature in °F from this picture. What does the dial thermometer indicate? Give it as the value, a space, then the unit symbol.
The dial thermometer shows 84 °F
